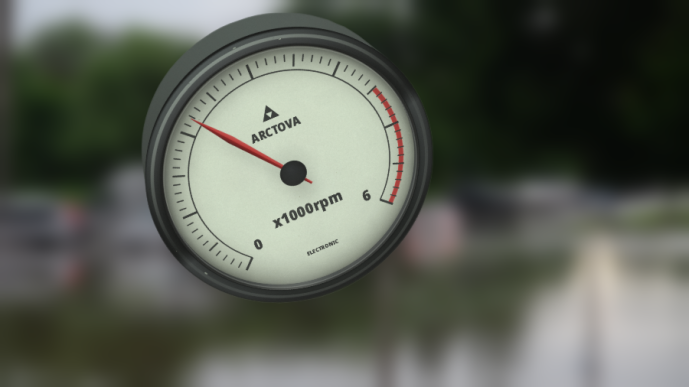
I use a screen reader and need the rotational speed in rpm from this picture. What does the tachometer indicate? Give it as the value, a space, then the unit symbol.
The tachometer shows 2200 rpm
